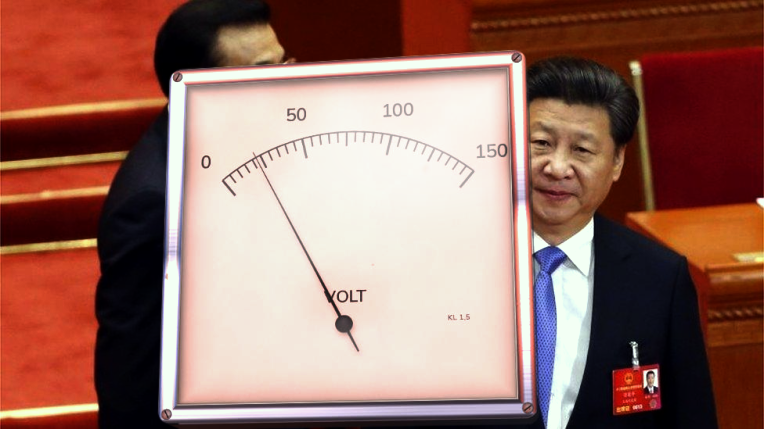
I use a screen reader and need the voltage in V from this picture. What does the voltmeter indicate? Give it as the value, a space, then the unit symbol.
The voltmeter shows 22.5 V
